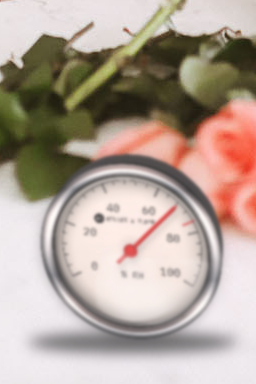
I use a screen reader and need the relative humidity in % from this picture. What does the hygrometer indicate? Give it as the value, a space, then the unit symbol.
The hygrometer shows 68 %
